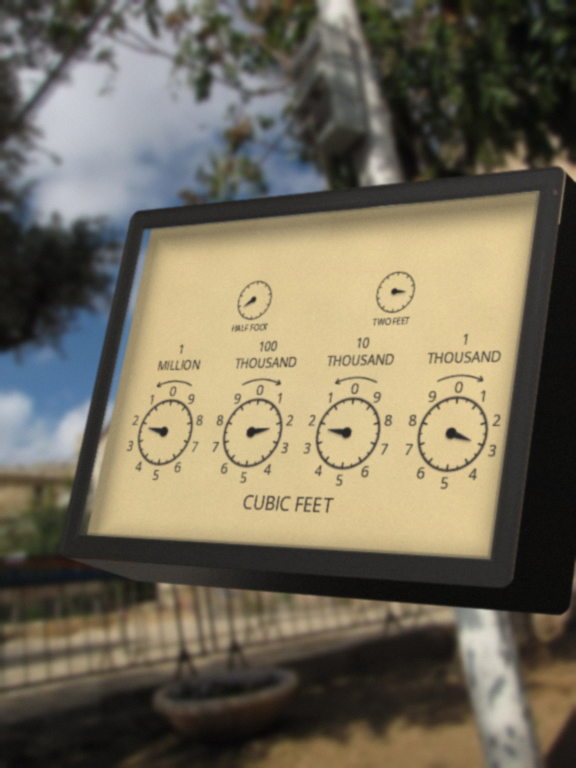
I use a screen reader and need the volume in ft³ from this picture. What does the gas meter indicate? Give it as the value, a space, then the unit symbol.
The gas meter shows 222300 ft³
